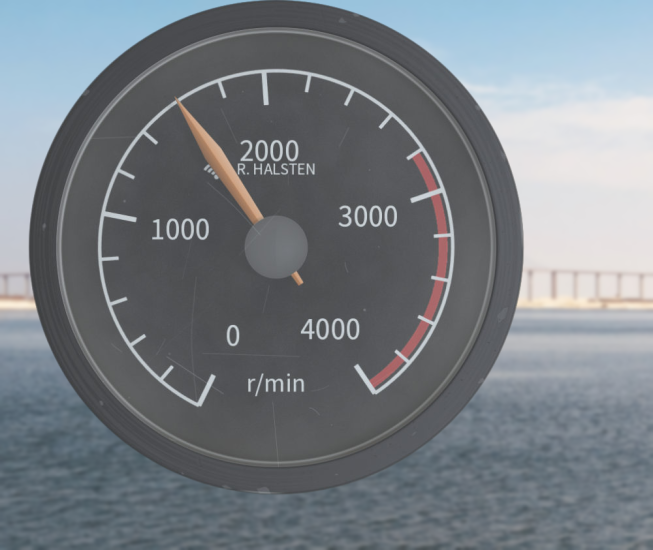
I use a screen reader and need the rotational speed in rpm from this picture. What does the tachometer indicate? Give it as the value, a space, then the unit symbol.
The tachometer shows 1600 rpm
